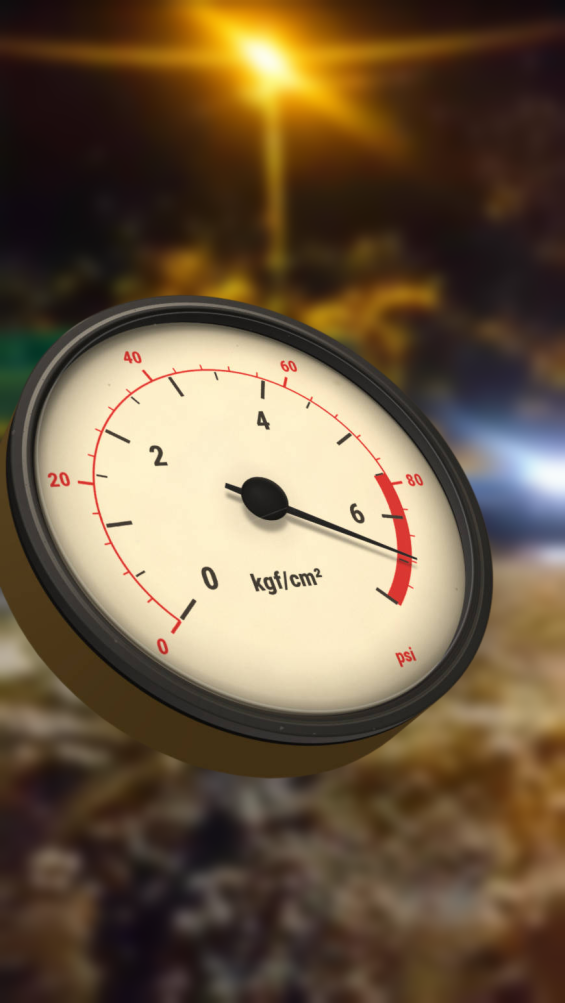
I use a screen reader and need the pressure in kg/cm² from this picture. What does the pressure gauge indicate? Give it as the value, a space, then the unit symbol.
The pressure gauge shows 6.5 kg/cm²
